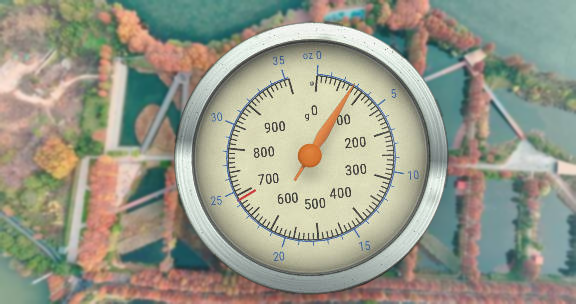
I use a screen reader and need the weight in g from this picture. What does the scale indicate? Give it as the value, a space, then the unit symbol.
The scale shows 80 g
